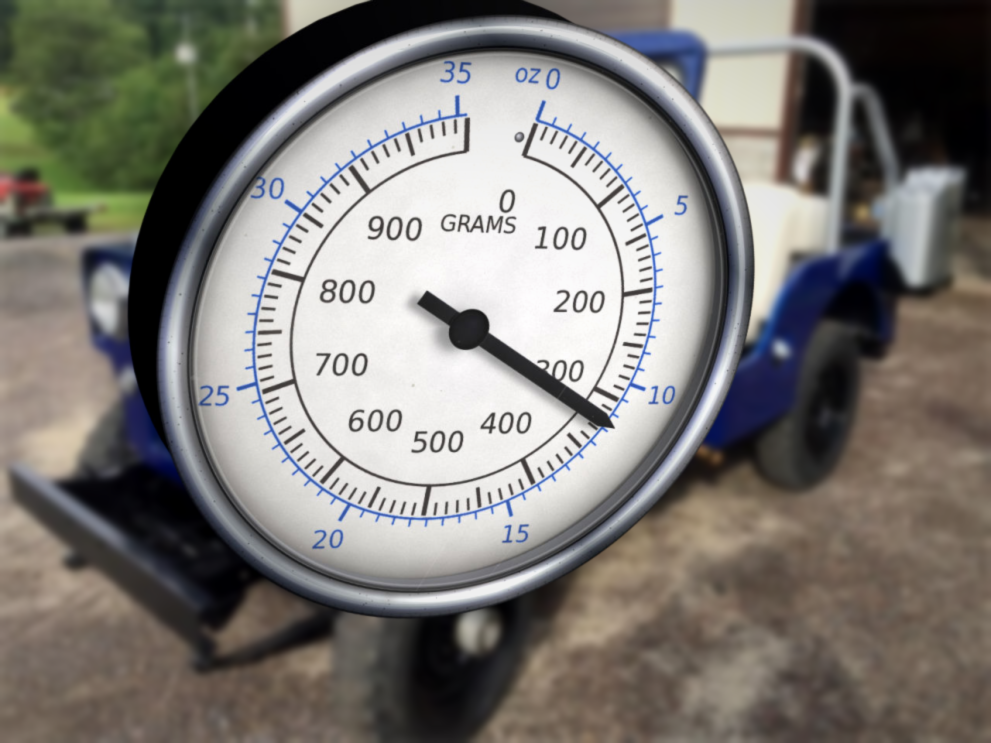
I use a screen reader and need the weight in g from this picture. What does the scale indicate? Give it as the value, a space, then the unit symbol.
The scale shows 320 g
